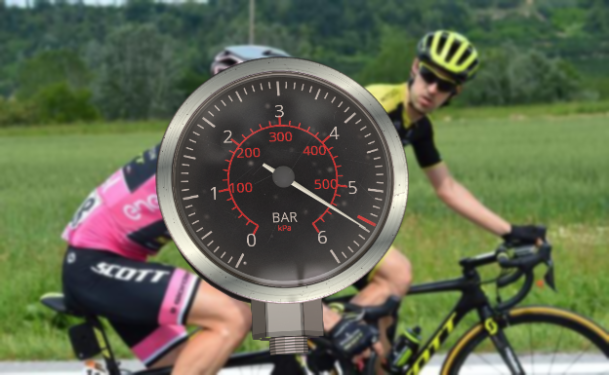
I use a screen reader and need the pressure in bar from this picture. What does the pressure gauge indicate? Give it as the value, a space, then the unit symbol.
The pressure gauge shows 5.5 bar
